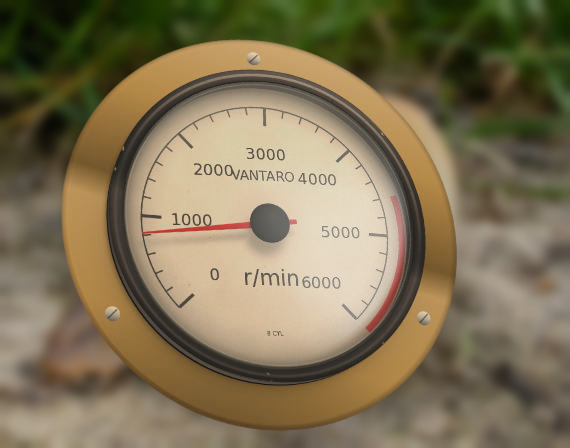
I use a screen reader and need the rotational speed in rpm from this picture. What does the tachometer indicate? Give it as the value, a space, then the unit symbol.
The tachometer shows 800 rpm
